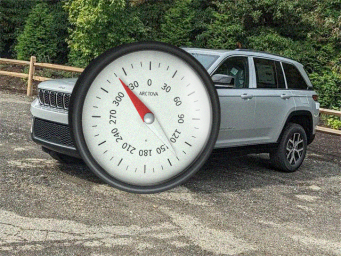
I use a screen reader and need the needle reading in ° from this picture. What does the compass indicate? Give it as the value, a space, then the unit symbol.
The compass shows 320 °
